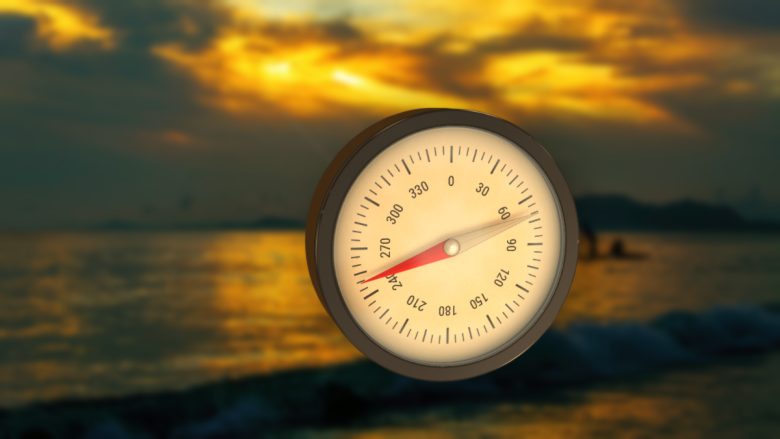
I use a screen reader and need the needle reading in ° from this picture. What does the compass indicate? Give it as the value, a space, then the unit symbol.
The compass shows 250 °
